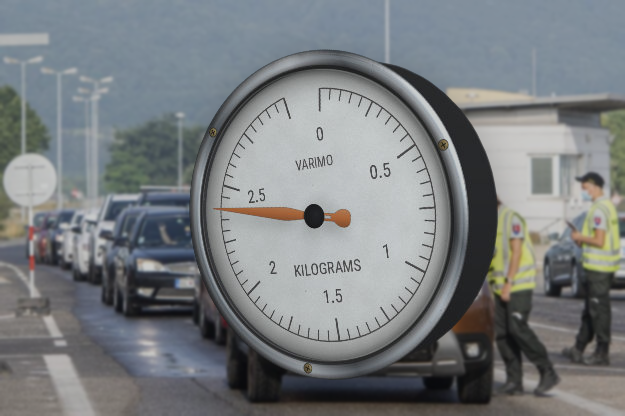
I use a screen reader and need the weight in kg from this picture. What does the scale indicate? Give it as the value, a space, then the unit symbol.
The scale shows 2.4 kg
